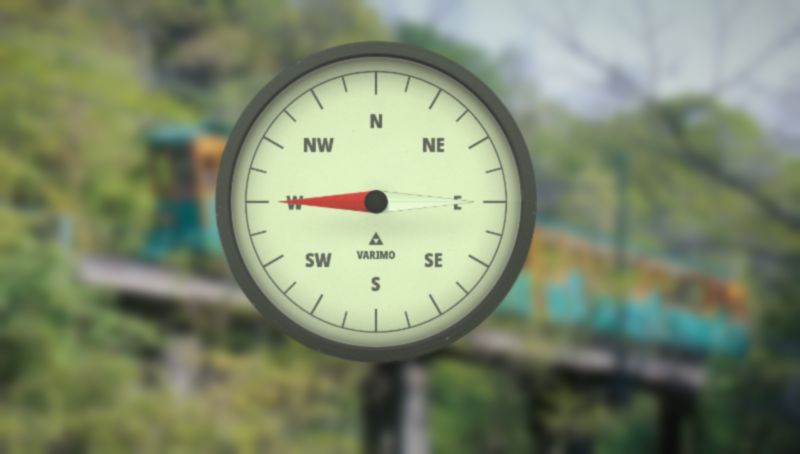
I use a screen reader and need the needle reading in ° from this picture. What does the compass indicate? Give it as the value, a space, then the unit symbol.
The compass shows 270 °
